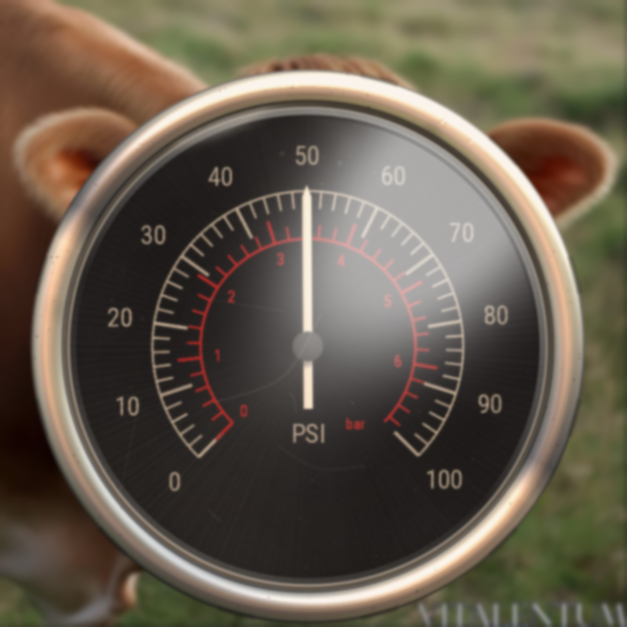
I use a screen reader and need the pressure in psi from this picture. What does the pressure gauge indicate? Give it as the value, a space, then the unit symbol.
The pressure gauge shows 50 psi
